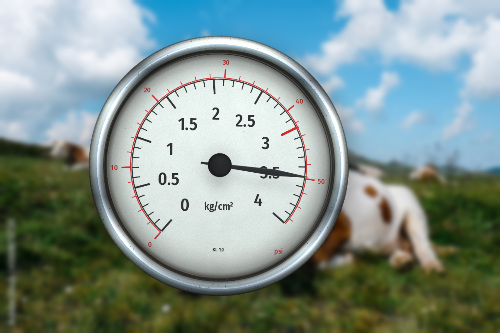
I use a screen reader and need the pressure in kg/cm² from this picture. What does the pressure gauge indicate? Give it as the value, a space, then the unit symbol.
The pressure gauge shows 3.5 kg/cm²
